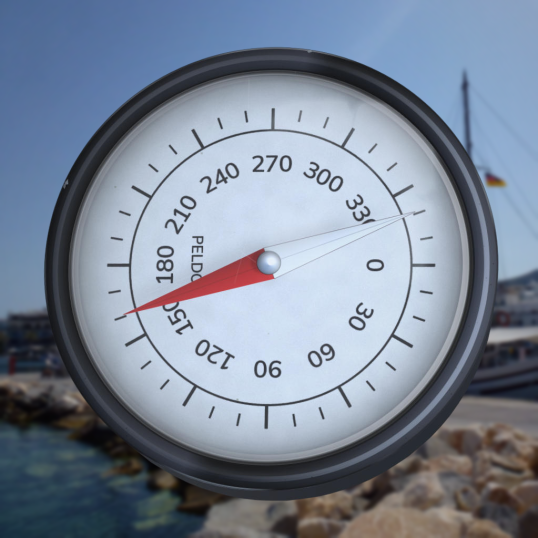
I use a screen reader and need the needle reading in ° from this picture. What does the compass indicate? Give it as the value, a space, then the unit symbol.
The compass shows 160 °
